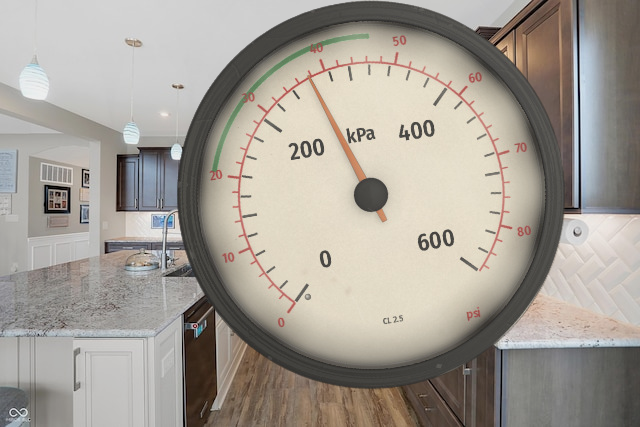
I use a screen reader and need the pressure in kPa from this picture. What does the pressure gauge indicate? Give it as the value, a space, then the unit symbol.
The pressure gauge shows 260 kPa
